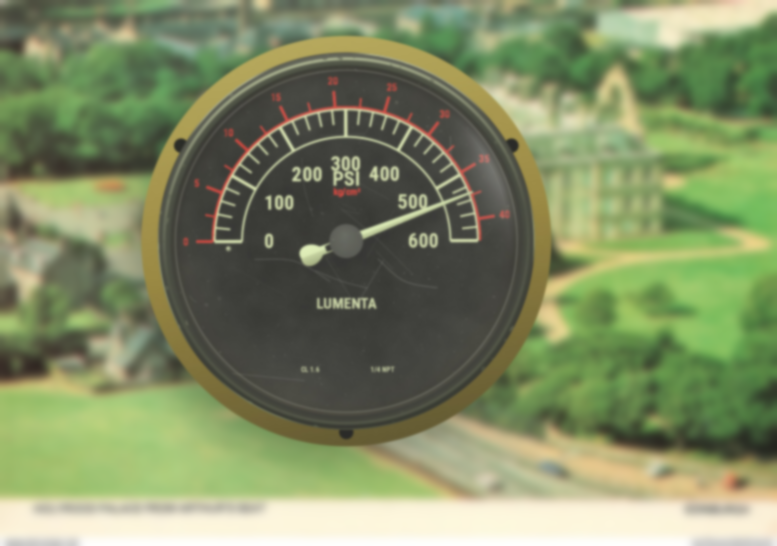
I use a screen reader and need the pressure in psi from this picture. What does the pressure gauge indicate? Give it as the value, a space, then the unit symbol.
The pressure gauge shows 530 psi
